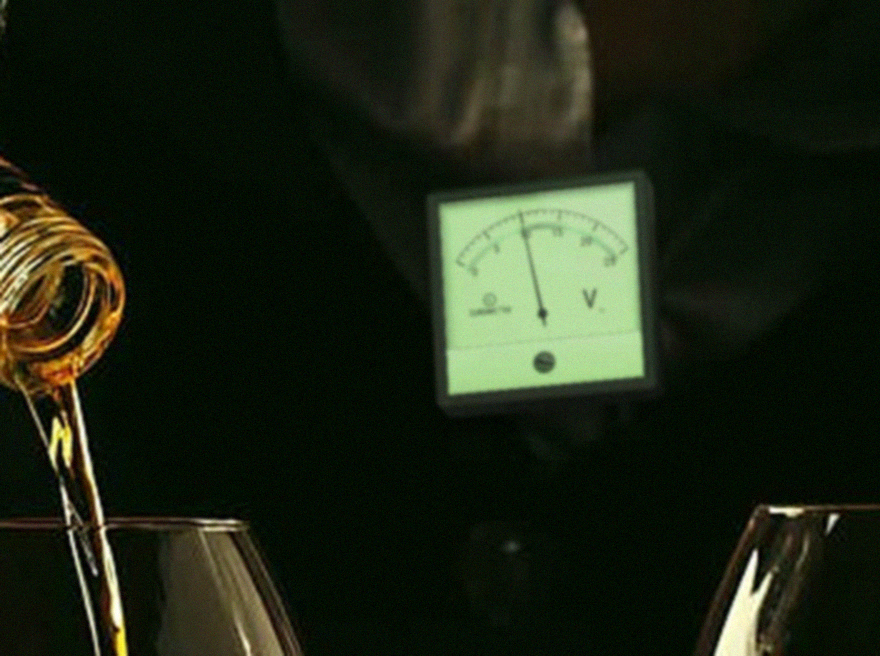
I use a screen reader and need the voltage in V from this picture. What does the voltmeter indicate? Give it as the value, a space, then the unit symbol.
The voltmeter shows 10 V
